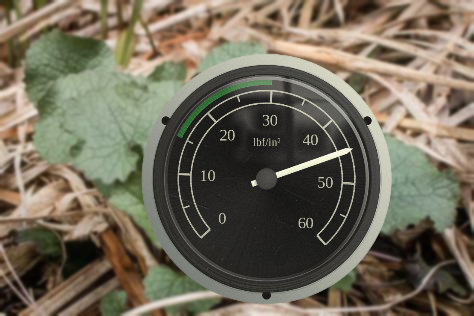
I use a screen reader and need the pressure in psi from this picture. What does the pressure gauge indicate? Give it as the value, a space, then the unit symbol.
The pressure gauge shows 45 psi
